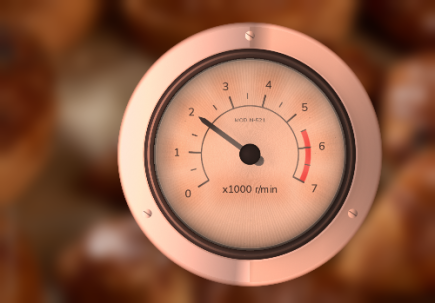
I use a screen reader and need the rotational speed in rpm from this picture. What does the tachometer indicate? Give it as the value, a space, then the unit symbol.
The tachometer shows 2000 rpm
